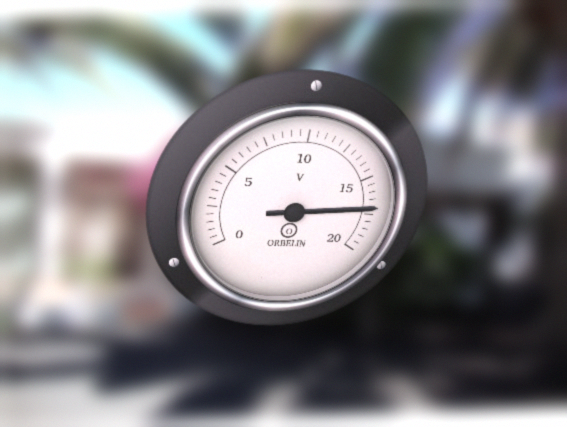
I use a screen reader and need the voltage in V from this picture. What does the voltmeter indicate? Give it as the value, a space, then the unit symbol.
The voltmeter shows 17 V
